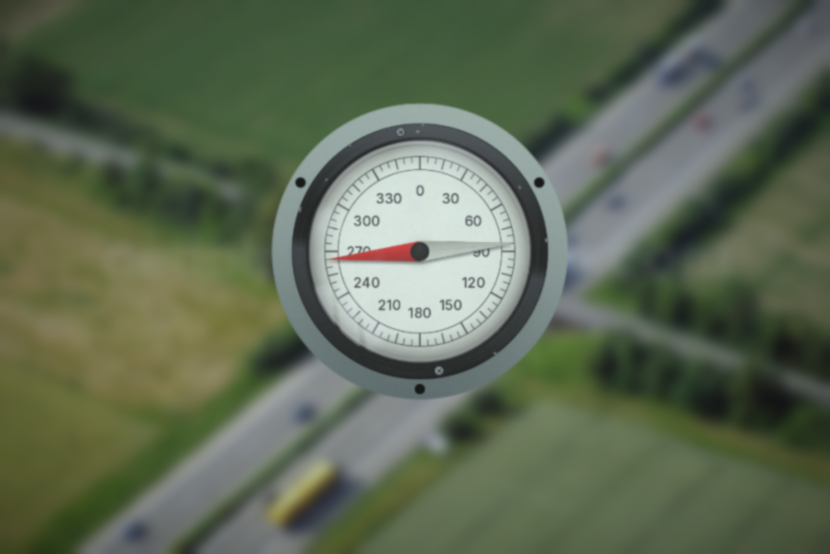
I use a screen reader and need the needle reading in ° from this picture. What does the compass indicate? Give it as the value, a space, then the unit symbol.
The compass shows 265 °
